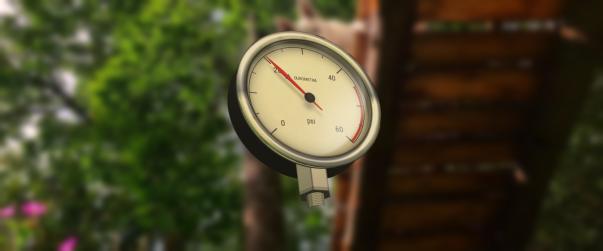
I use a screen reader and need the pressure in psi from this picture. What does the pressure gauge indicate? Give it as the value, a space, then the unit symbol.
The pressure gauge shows 20 psi
